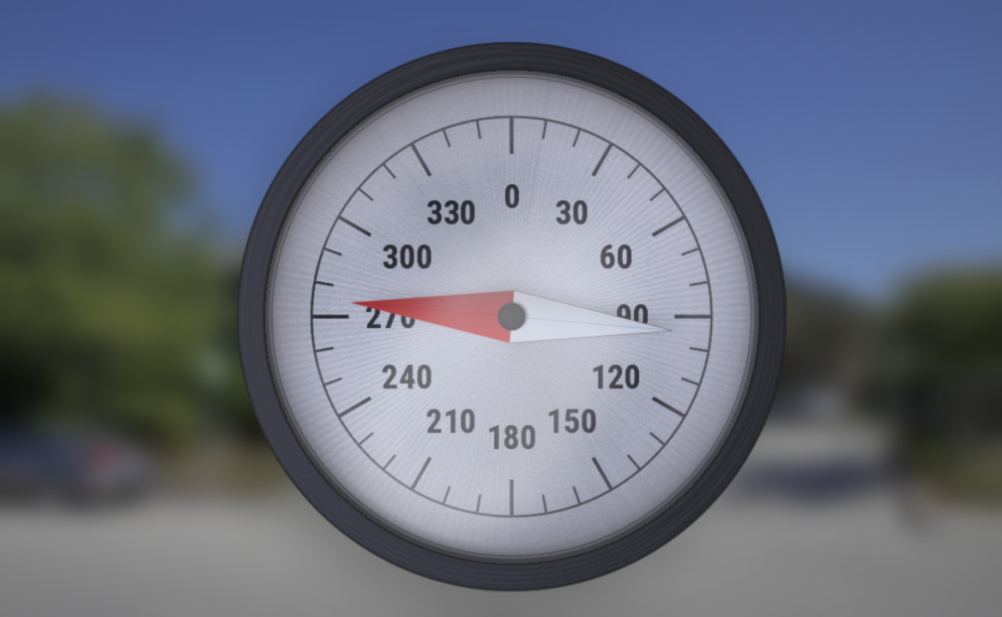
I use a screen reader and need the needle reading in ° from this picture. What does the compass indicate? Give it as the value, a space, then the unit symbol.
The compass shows 275 °
